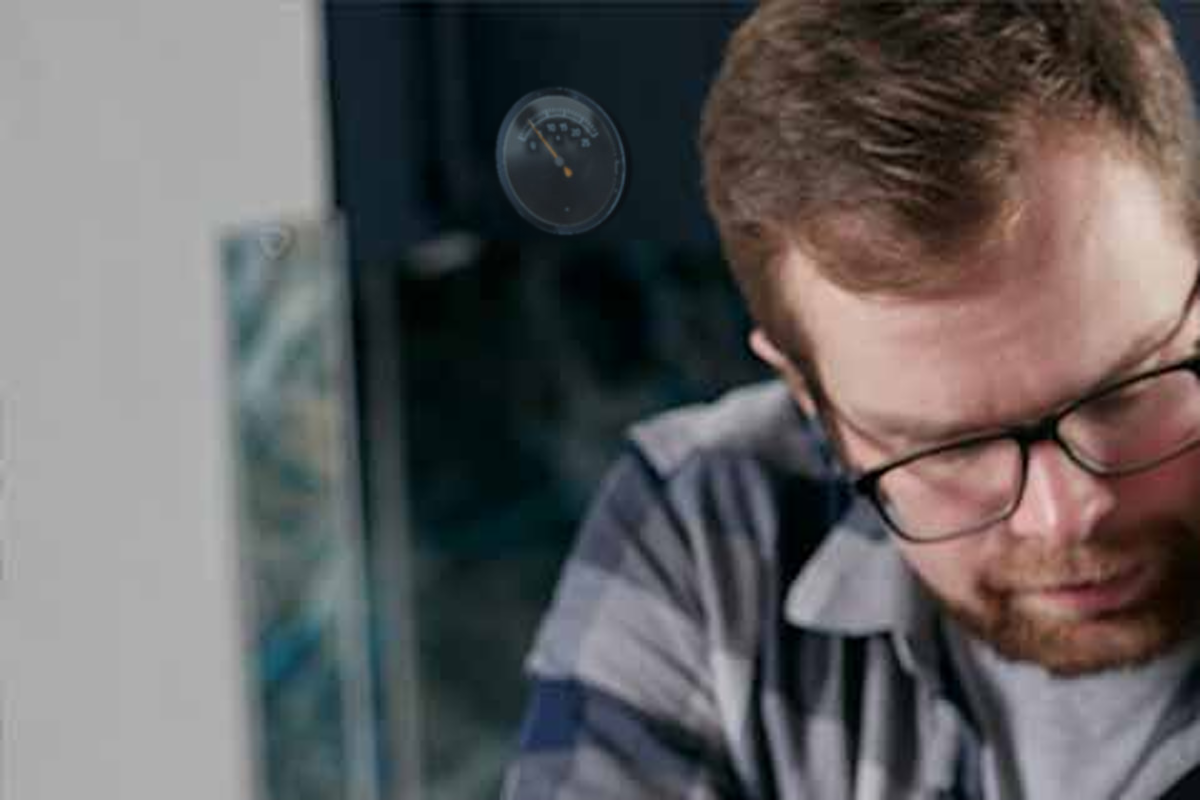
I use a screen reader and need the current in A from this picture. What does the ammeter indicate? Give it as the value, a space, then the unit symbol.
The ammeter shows 5 A
